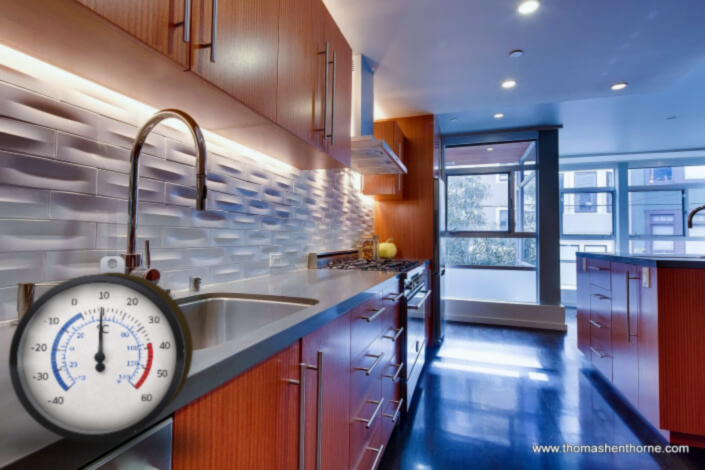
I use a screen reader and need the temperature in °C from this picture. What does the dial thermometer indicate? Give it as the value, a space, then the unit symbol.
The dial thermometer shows 10 °C
